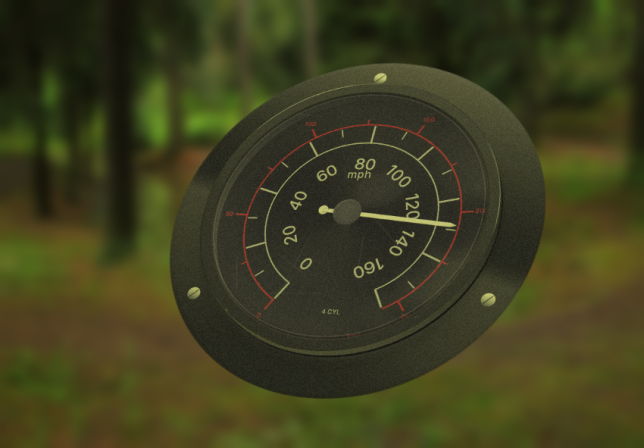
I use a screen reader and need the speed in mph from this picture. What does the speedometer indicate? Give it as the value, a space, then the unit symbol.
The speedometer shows 130 mph
